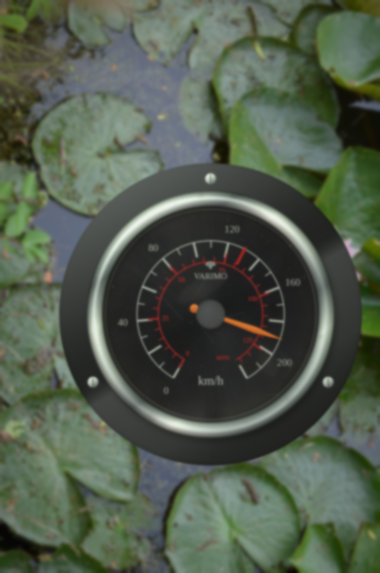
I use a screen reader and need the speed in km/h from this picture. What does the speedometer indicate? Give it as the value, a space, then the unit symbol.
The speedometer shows 190 km/h
